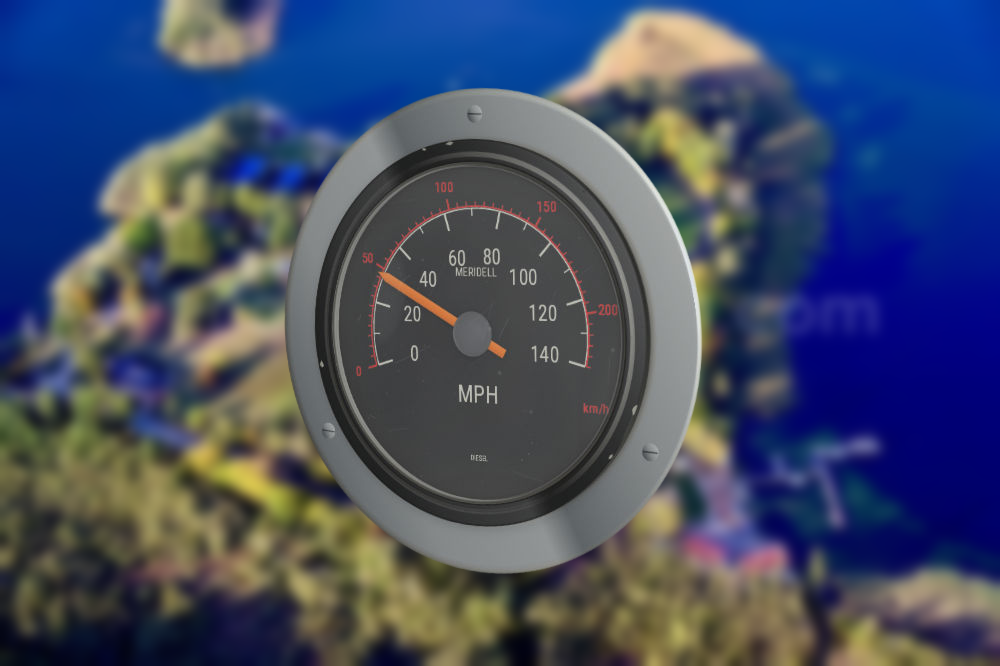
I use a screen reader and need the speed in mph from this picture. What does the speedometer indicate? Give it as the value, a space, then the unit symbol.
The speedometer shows 30 mph
